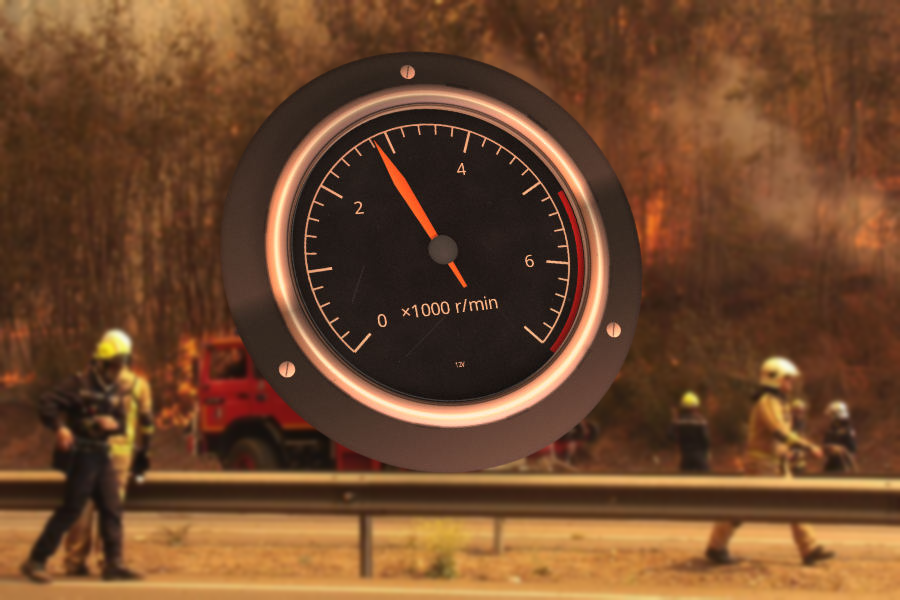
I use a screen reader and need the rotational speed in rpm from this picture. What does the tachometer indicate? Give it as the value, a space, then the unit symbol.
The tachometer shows 2800 rpm
